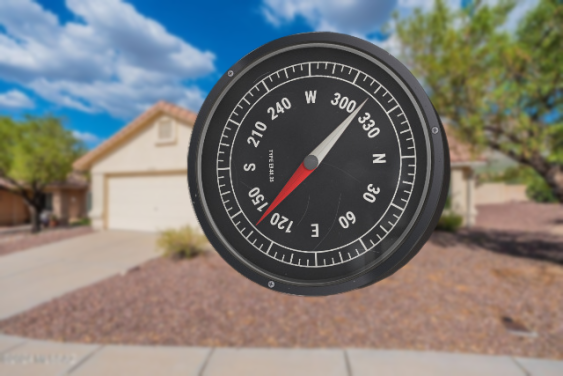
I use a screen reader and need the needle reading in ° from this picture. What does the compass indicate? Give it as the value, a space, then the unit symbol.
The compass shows 135 °
